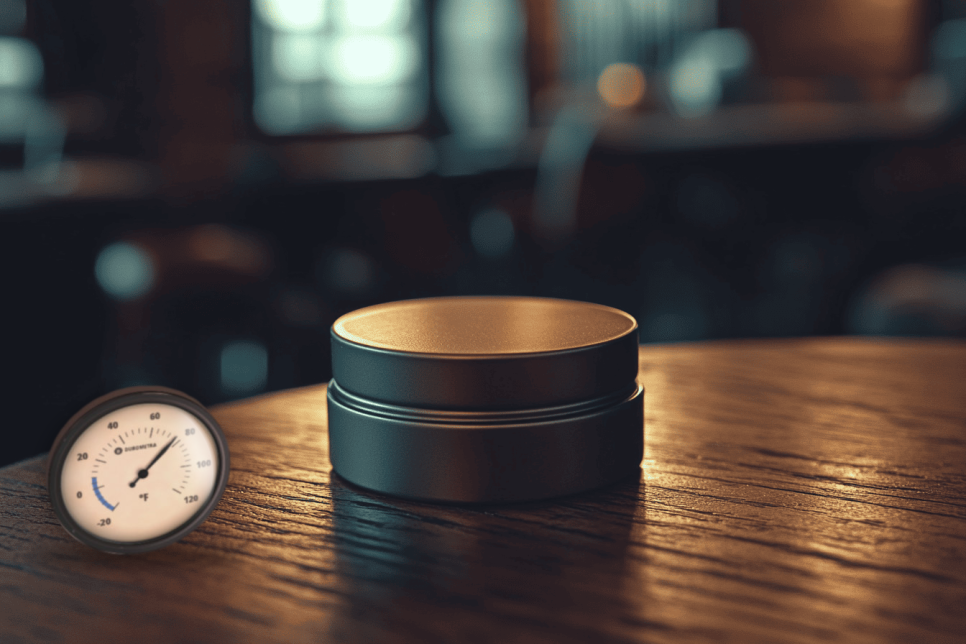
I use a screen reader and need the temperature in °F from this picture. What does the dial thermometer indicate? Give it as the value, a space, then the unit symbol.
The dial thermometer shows 76 °F
